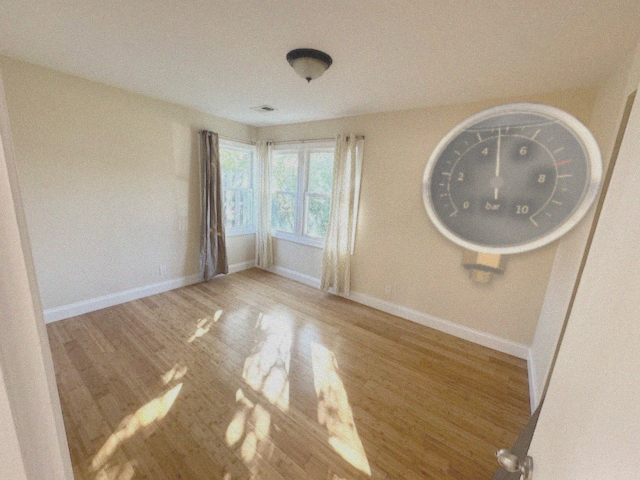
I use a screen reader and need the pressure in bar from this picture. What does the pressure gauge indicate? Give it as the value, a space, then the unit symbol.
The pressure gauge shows 4.75 bar
